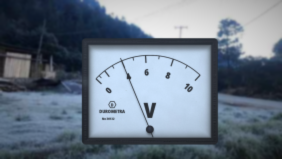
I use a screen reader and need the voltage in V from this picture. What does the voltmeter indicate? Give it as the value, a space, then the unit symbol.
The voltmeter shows 4 V
